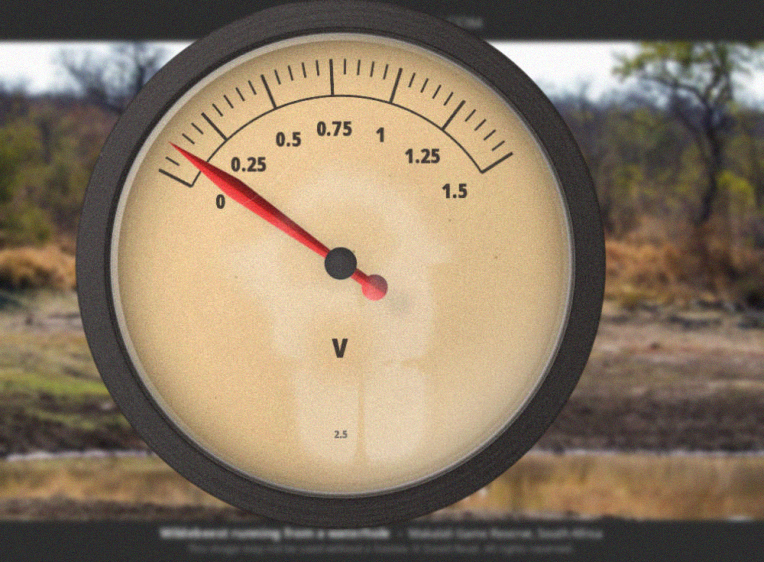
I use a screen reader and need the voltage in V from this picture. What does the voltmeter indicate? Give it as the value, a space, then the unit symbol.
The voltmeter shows 0.1 V
